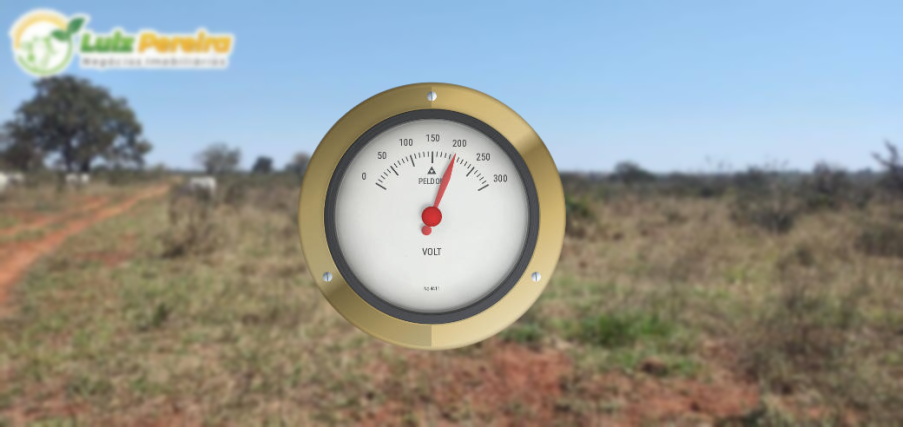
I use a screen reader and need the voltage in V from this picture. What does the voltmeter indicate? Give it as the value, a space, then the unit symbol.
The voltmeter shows 200 V
